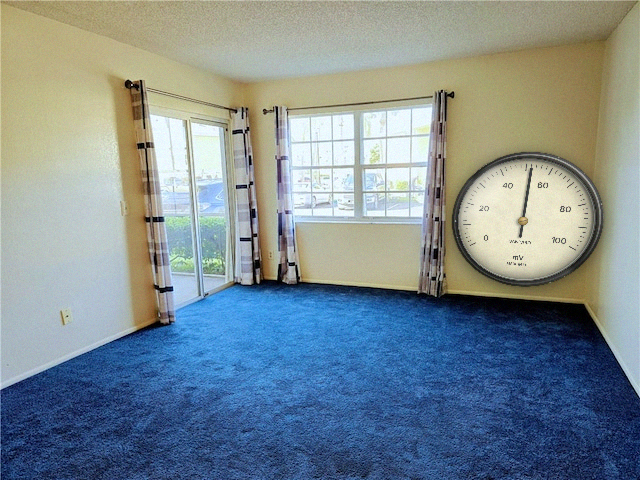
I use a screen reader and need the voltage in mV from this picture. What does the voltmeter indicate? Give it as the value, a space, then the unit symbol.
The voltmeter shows 52 mV
